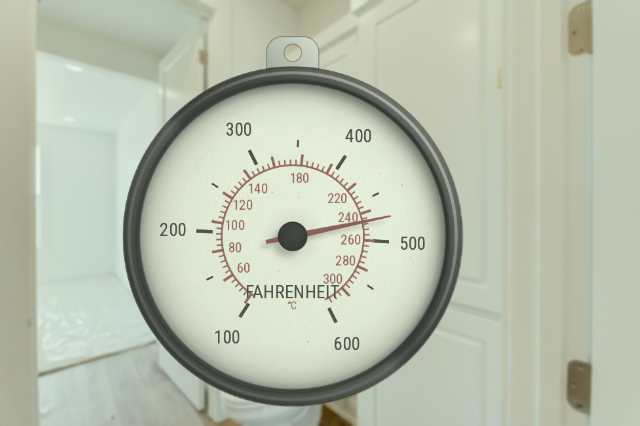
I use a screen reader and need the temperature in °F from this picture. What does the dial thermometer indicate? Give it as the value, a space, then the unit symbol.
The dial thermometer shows 475 °F
